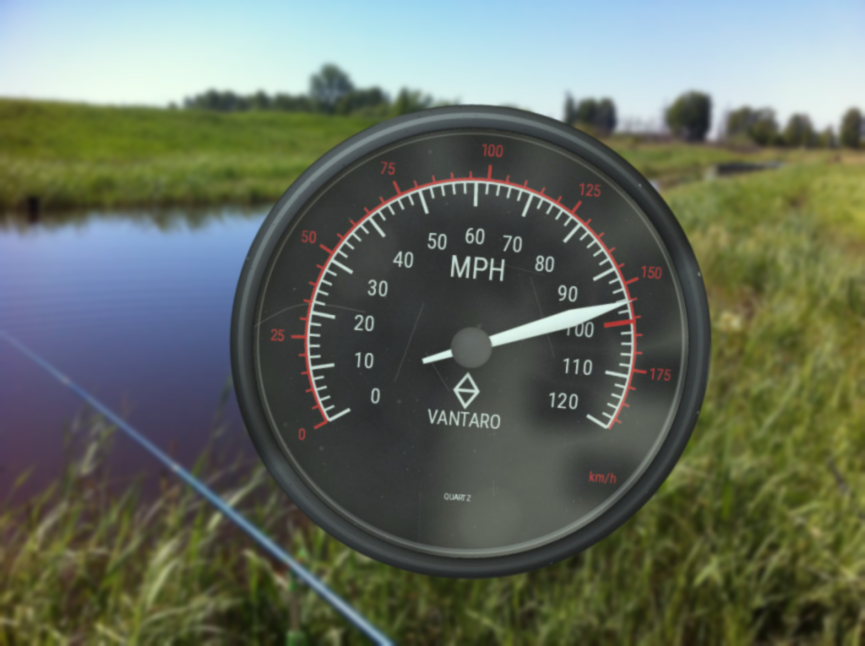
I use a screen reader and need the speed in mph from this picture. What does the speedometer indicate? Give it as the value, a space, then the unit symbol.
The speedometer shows 96 mph
